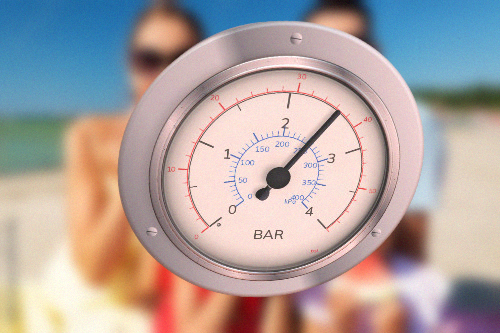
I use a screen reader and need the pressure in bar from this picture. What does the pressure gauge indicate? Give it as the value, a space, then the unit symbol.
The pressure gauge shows 2.5 bar
